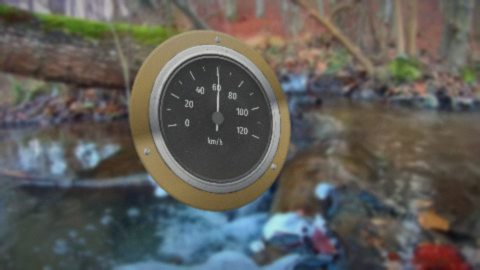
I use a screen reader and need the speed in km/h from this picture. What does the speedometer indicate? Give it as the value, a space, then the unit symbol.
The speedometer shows 60 km/h
